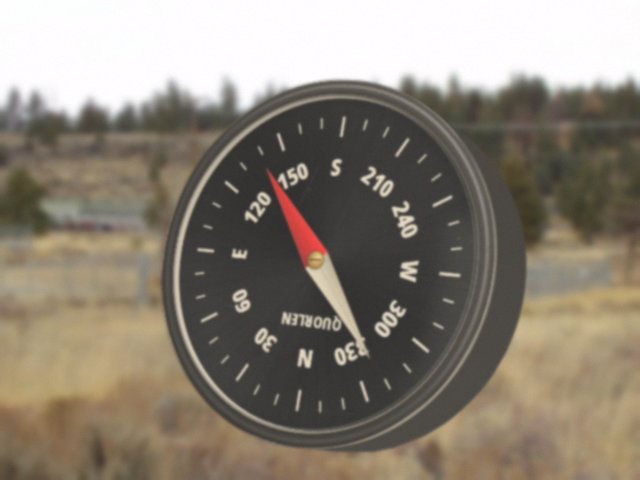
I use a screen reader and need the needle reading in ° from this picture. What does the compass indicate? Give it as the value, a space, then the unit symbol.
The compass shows 140 °
